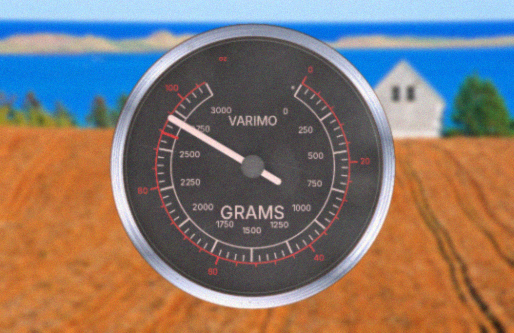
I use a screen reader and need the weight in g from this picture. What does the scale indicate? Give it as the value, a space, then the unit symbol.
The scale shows 2700 g
